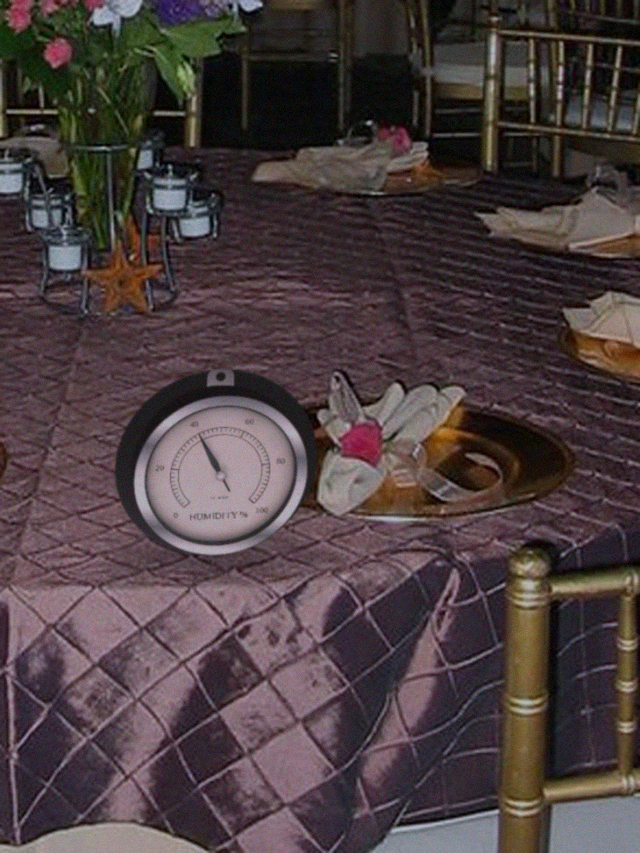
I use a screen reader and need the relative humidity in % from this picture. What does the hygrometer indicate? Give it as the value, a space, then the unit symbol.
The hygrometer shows 40 %
